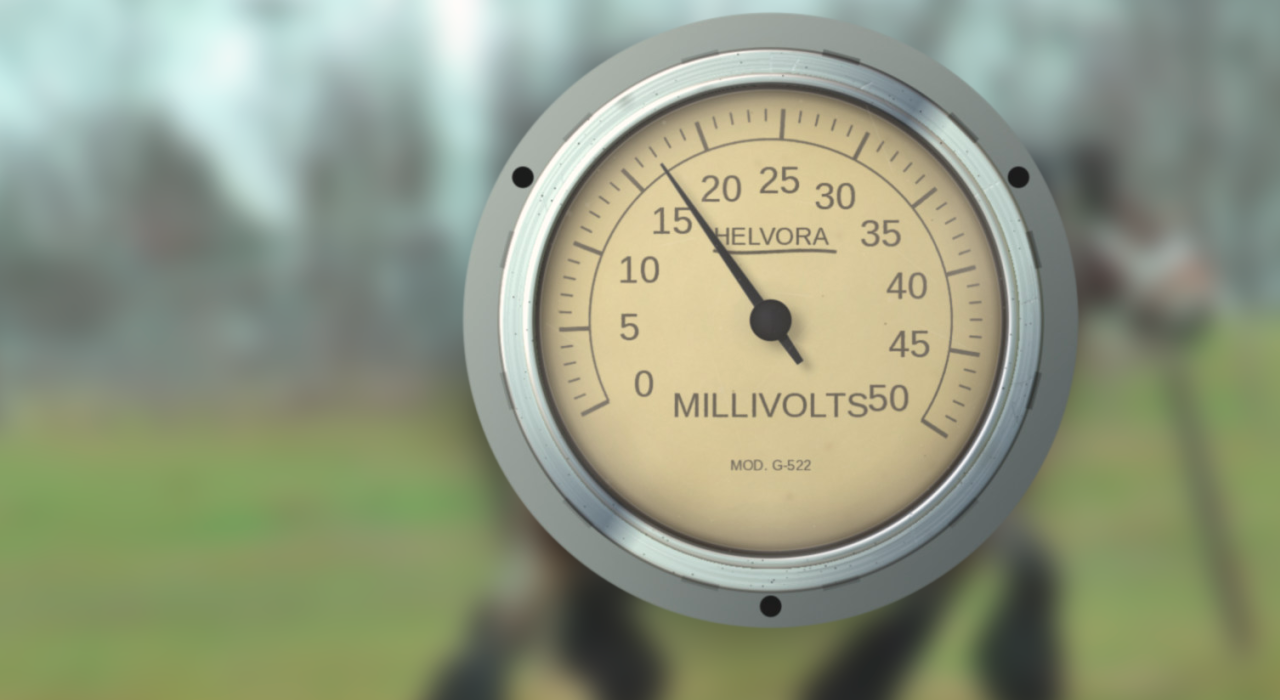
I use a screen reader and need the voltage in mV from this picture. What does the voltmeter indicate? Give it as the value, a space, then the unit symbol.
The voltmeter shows 17 mV
